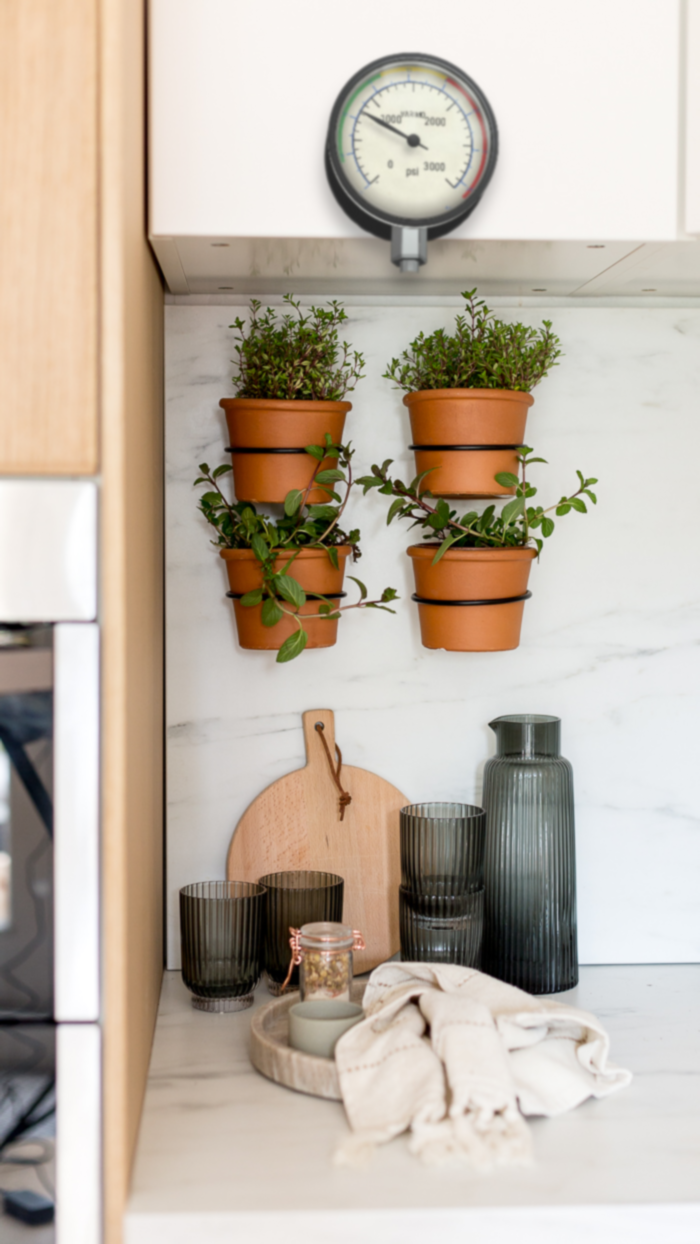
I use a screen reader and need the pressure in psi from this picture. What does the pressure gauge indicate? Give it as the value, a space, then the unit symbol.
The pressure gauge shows 800 psi
